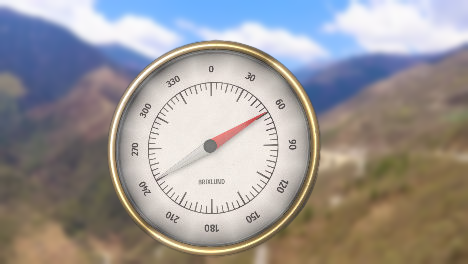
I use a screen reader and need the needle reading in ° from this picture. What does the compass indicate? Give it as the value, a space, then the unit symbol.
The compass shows 60 °
